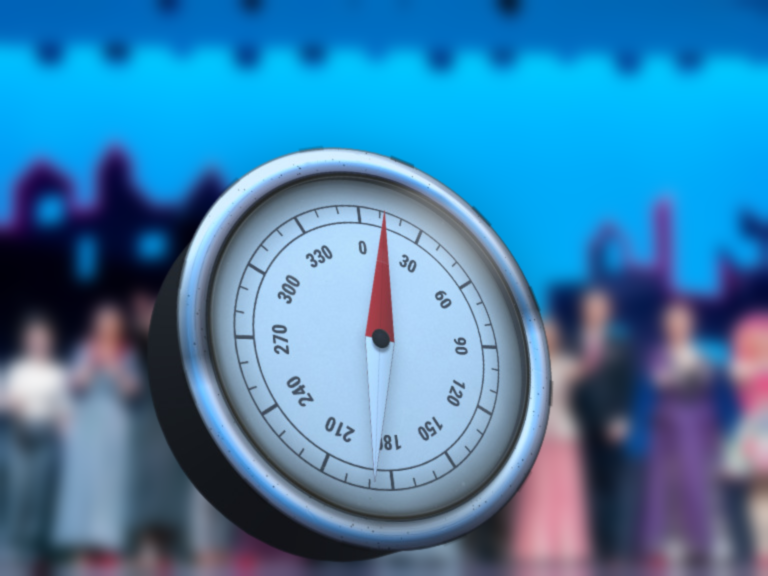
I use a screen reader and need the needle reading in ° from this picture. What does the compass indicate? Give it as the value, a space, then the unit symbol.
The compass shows 10 °
